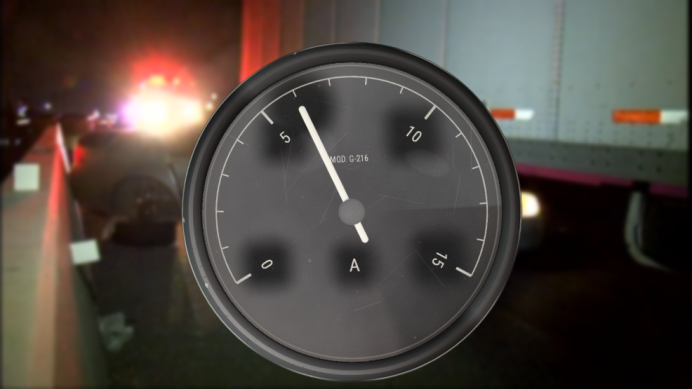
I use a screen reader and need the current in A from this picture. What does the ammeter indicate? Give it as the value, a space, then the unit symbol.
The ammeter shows 6 A
